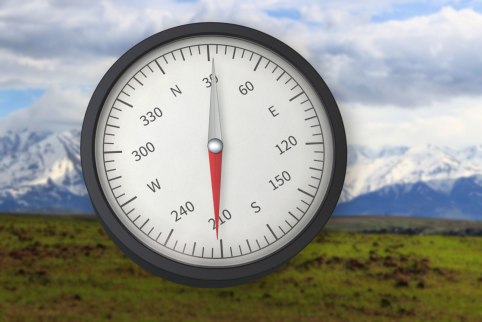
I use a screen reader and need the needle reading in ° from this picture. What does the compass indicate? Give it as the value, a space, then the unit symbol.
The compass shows 212.5 °
